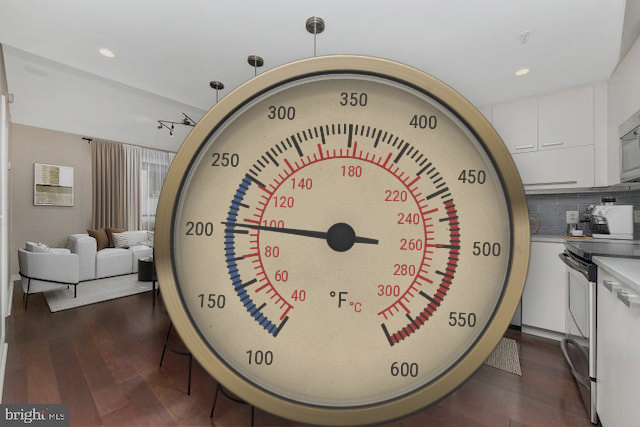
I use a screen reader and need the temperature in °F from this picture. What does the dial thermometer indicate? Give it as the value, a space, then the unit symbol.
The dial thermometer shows 205 °F
